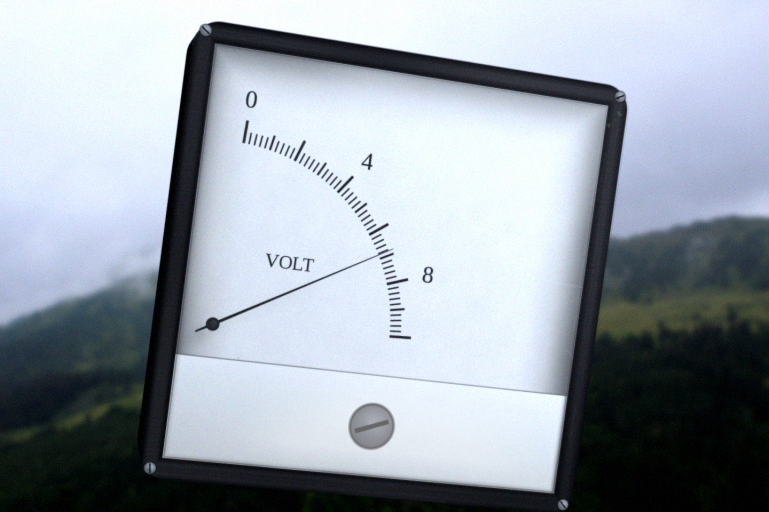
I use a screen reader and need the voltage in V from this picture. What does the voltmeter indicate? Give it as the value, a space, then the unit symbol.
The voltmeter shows 6.8 V
